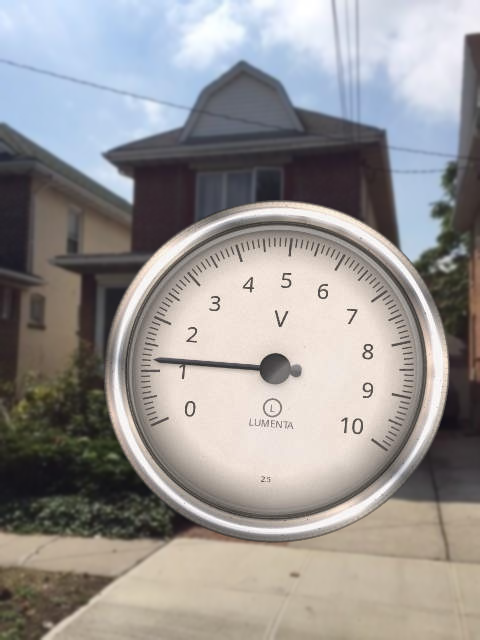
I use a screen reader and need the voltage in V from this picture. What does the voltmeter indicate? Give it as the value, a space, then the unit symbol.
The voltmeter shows 1.2 V
